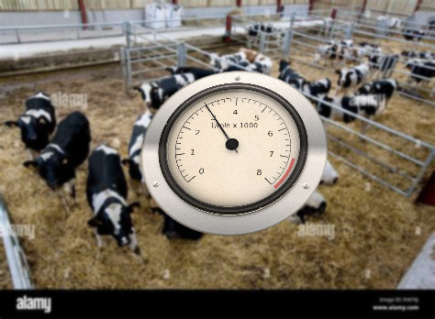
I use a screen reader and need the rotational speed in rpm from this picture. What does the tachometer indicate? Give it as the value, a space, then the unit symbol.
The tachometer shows 3000 rpm
